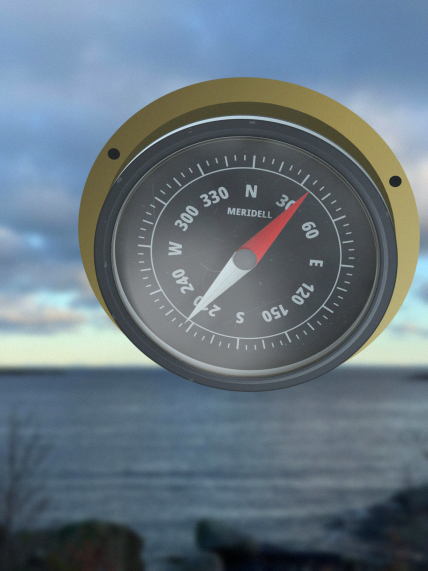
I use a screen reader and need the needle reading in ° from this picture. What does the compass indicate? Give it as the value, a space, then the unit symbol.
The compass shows 35 °
